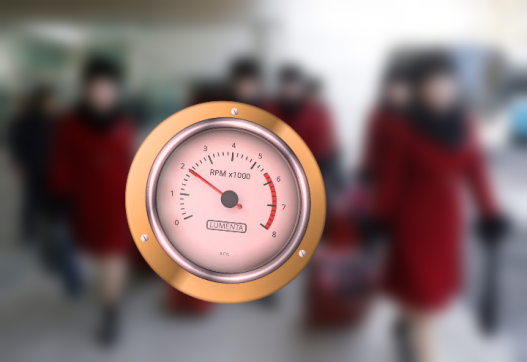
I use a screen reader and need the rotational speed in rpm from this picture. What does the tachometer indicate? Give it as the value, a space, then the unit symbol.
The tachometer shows 2000 rpm
